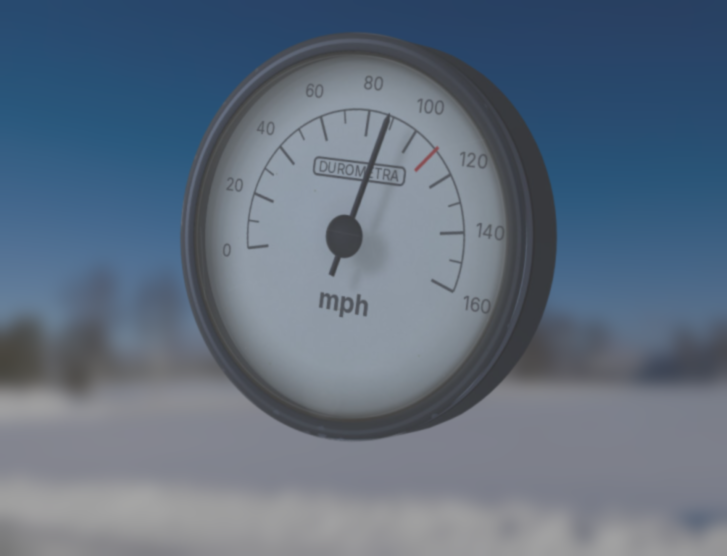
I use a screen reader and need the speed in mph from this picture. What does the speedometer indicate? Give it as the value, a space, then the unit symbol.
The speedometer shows 90 mph
